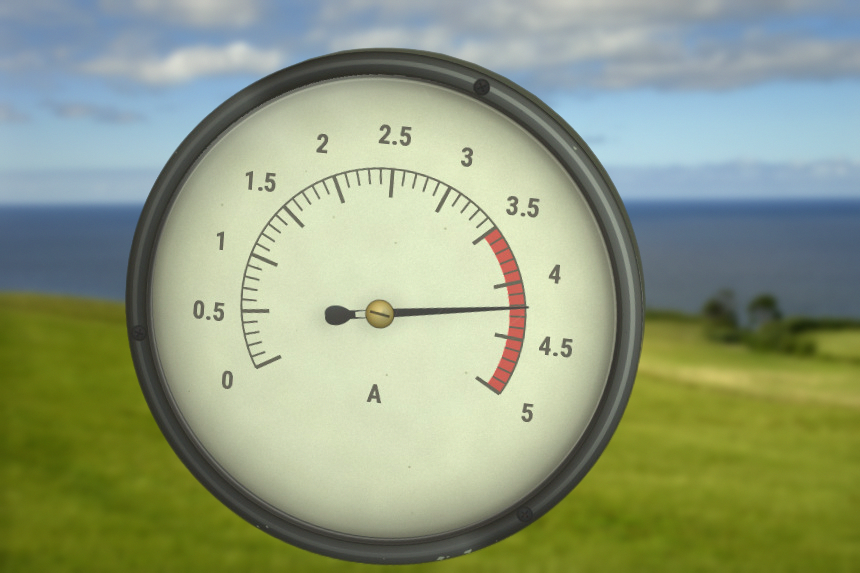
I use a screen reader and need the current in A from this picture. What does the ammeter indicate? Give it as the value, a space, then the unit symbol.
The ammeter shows 4.2 A
